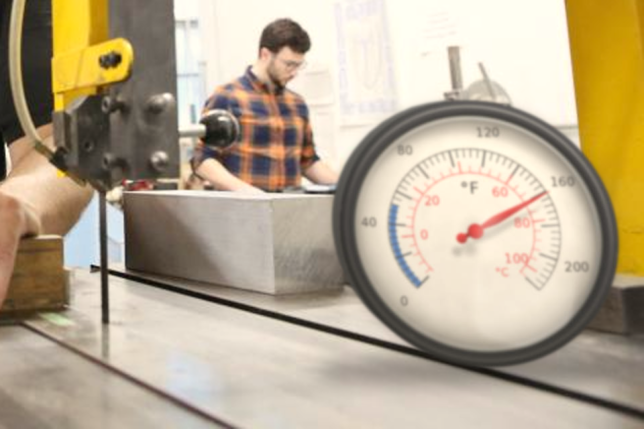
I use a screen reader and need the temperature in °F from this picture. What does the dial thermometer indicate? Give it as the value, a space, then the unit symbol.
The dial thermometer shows 160 °F
